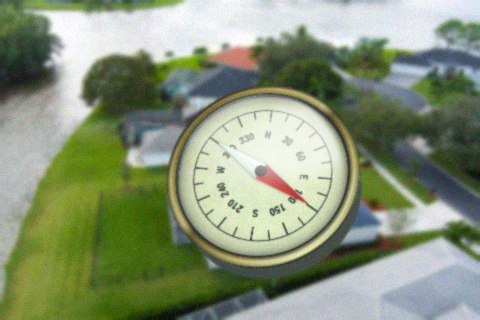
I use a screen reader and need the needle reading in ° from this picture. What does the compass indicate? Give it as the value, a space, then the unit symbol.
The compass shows 120 °
